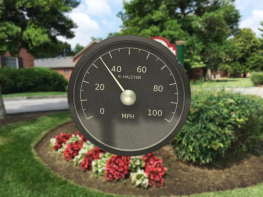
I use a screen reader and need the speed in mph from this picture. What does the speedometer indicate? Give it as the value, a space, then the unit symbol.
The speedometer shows 35 mph
